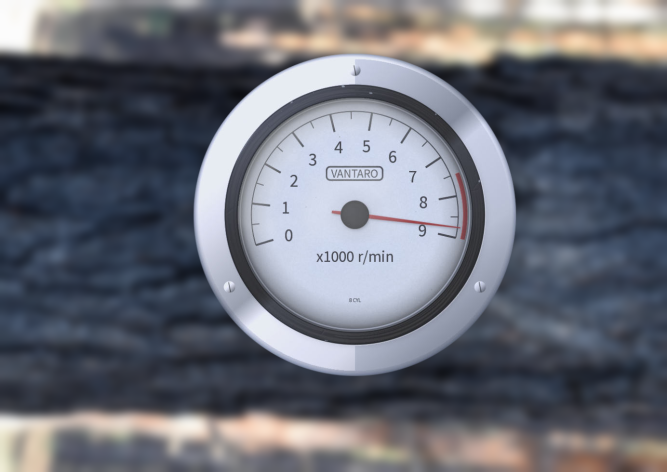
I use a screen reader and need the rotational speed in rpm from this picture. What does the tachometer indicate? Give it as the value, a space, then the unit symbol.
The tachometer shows 8750 rpm
